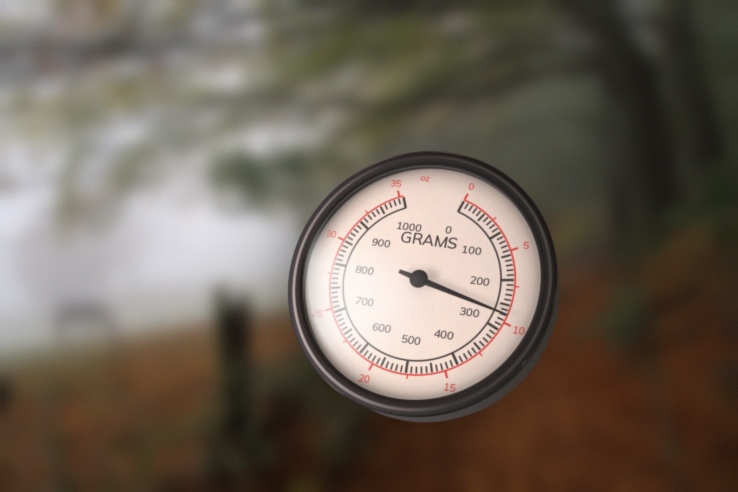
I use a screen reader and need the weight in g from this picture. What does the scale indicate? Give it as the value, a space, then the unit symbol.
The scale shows 270 g
